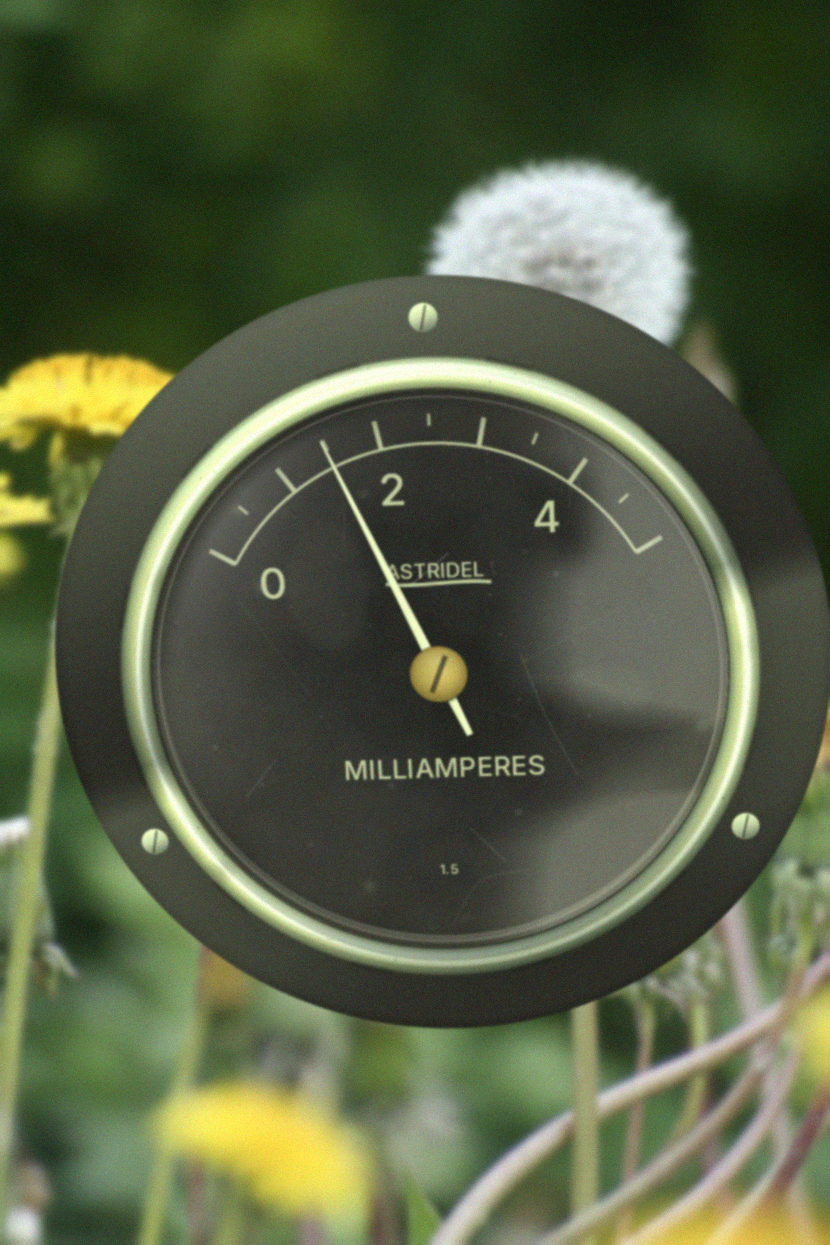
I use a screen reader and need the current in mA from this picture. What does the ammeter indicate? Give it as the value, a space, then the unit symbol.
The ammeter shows 1.5 mA
